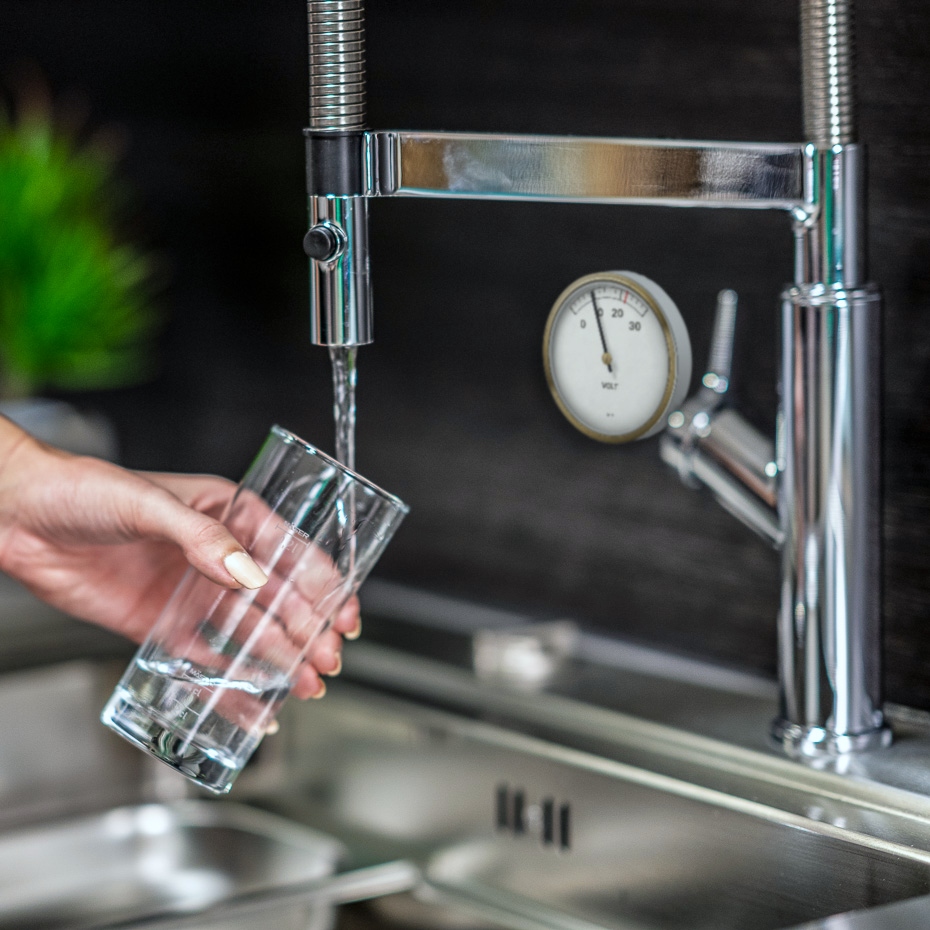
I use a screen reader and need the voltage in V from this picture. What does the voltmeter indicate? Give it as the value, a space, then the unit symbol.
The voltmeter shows 10 V
